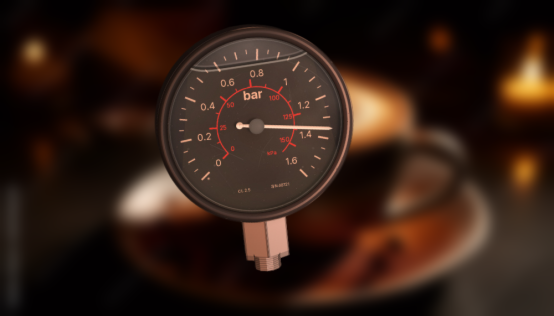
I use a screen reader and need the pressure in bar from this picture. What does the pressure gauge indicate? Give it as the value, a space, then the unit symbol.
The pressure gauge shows 1.35 bar
